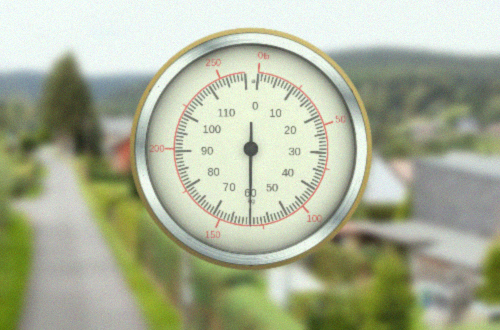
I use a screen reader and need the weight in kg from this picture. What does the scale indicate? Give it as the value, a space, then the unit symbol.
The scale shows 60 kg
